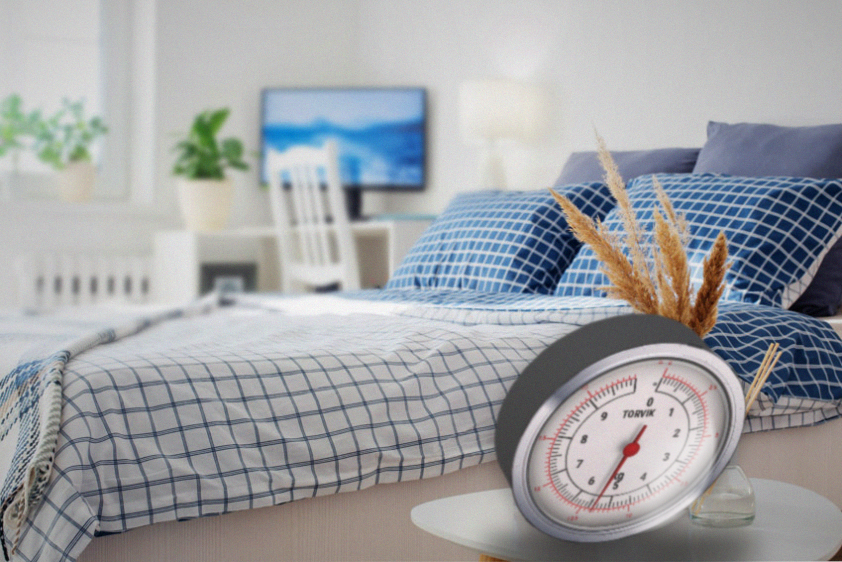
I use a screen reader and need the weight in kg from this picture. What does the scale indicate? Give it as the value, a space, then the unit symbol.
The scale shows 5.5 kg
